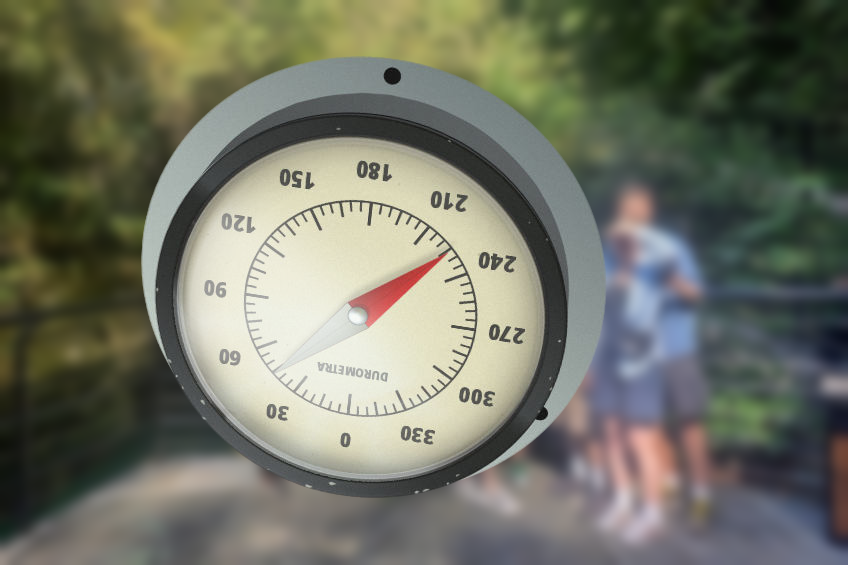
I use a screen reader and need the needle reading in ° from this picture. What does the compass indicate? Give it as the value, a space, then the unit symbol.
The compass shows 225 °
